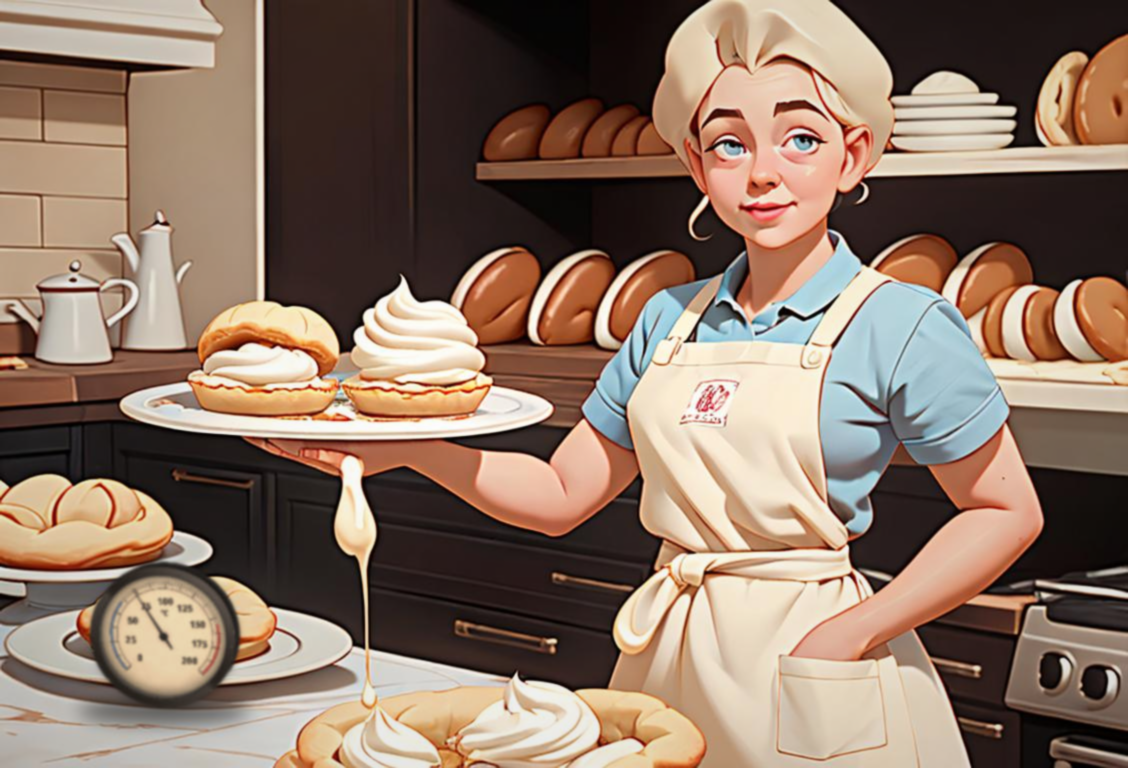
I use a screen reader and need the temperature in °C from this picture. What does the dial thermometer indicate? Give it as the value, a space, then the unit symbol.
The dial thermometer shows 75 °C
